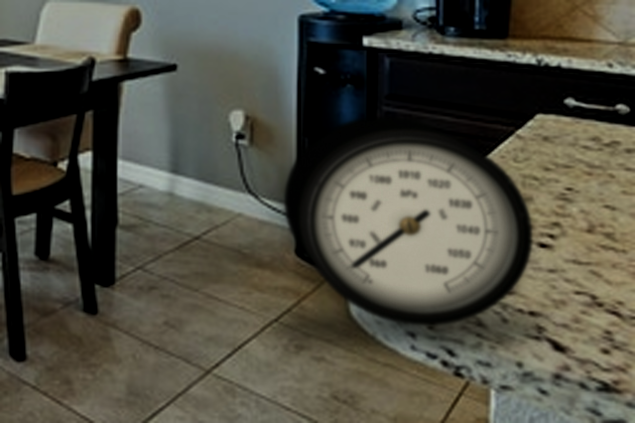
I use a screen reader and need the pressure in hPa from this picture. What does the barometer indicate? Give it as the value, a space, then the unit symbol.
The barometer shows 965 hPa
